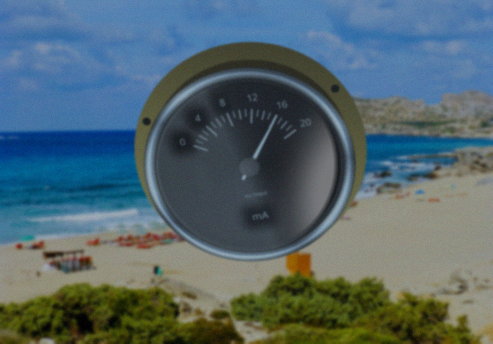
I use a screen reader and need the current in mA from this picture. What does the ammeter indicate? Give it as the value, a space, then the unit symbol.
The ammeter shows 16 mA
